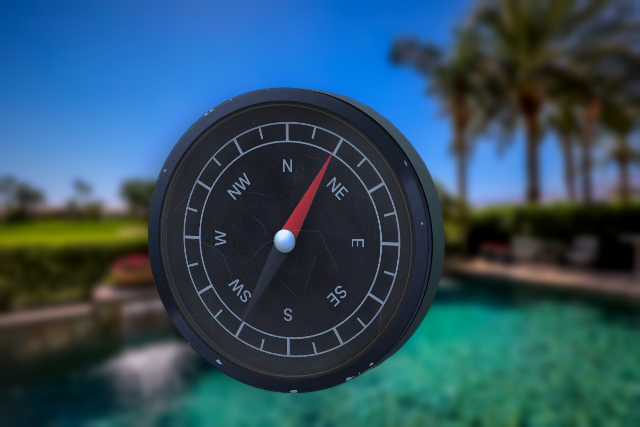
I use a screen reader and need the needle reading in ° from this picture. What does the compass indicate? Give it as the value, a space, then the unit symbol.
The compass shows 30 °
